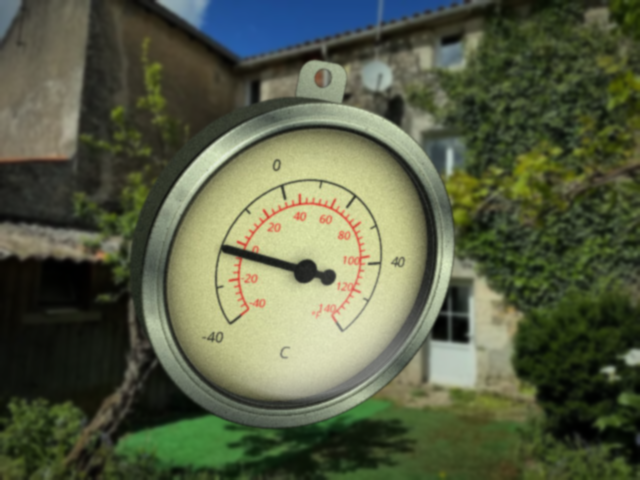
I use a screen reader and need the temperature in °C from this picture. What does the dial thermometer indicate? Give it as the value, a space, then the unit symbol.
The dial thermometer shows -20 °C
